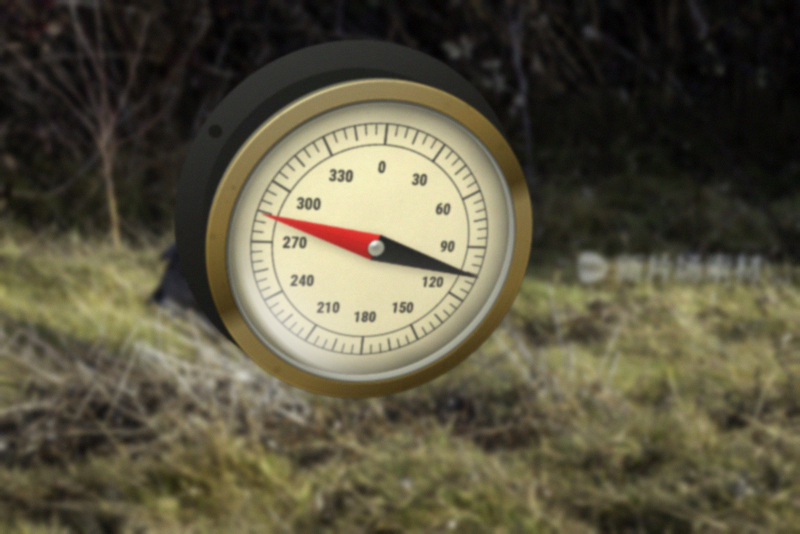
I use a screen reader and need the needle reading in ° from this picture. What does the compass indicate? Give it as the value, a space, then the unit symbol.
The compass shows 285 °
